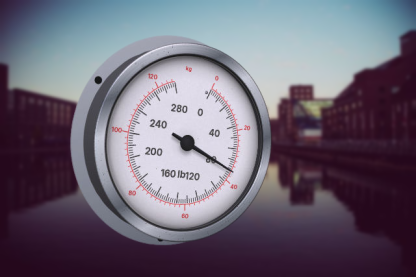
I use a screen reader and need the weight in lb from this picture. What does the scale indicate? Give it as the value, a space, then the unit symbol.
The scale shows 80 lb
